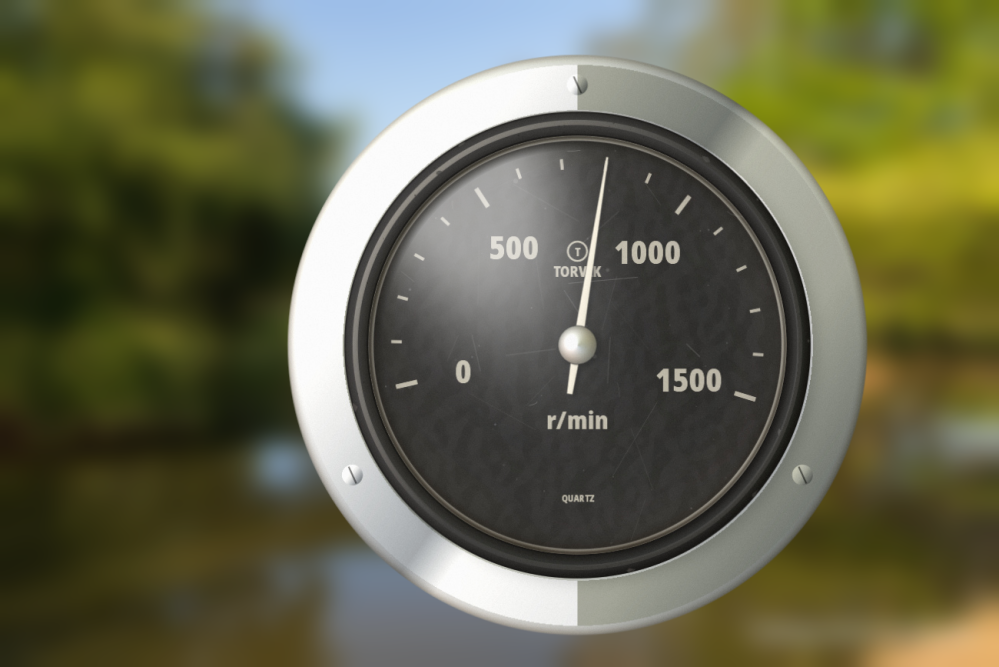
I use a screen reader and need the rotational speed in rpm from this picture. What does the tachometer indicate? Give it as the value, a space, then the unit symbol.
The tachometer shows 800 rpm
